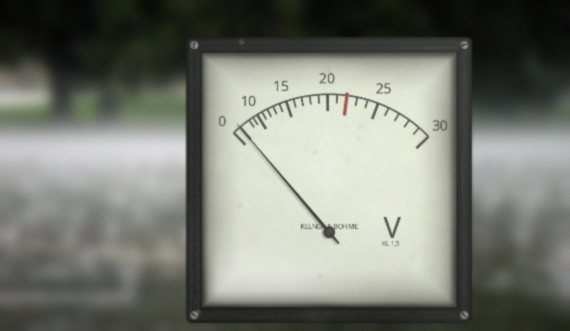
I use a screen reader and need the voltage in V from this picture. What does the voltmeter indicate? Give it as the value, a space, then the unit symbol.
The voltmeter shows 5 V
